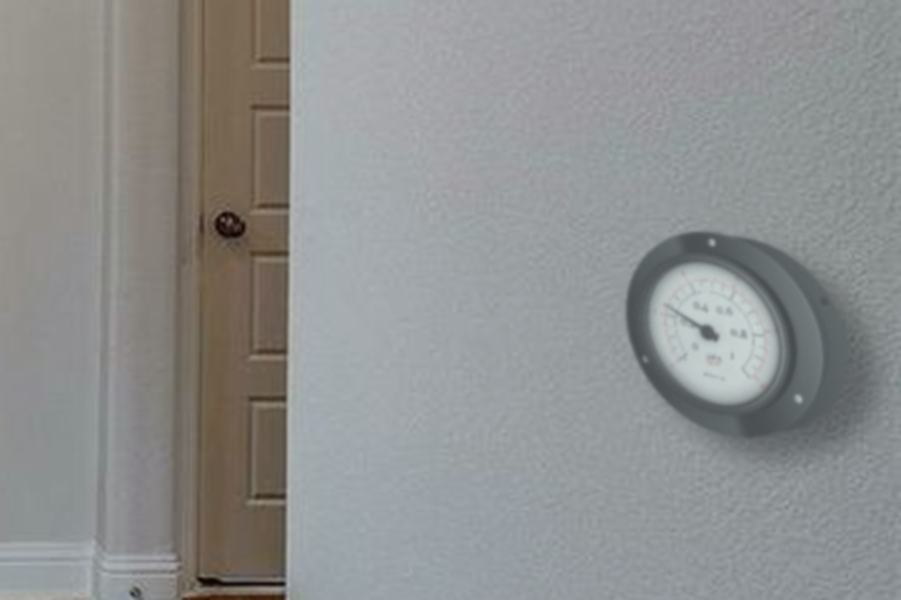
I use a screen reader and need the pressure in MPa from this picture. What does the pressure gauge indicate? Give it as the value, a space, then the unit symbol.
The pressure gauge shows 0.25 MPa
